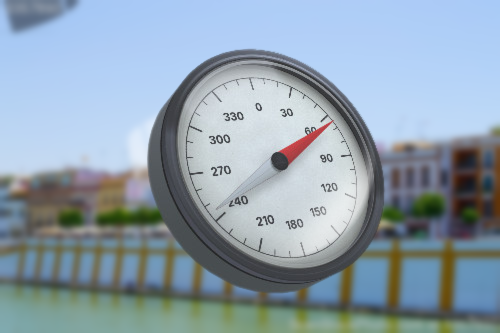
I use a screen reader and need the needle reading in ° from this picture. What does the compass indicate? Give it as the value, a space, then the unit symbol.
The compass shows 65 °
